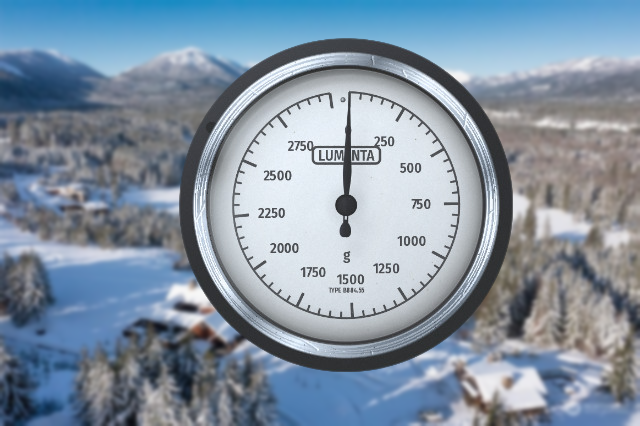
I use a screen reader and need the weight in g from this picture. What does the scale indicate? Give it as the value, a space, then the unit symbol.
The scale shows 0 g
